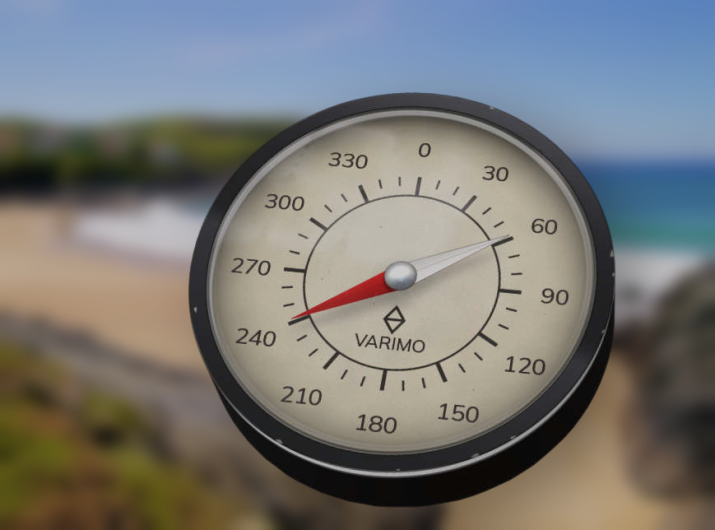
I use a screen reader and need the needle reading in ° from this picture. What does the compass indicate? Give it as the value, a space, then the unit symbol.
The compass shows 240 °
